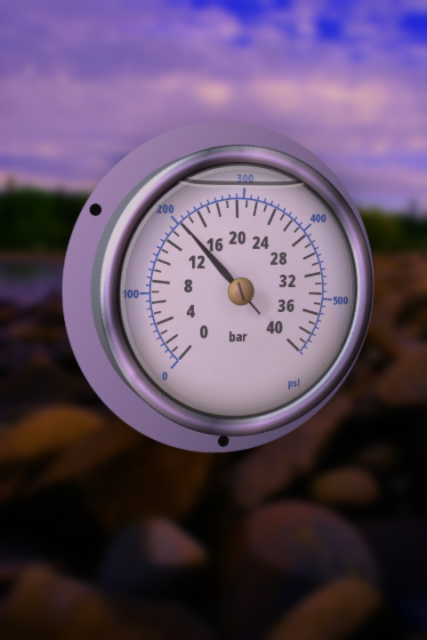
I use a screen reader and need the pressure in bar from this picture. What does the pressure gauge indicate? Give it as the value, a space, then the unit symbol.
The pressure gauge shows 14 bar
